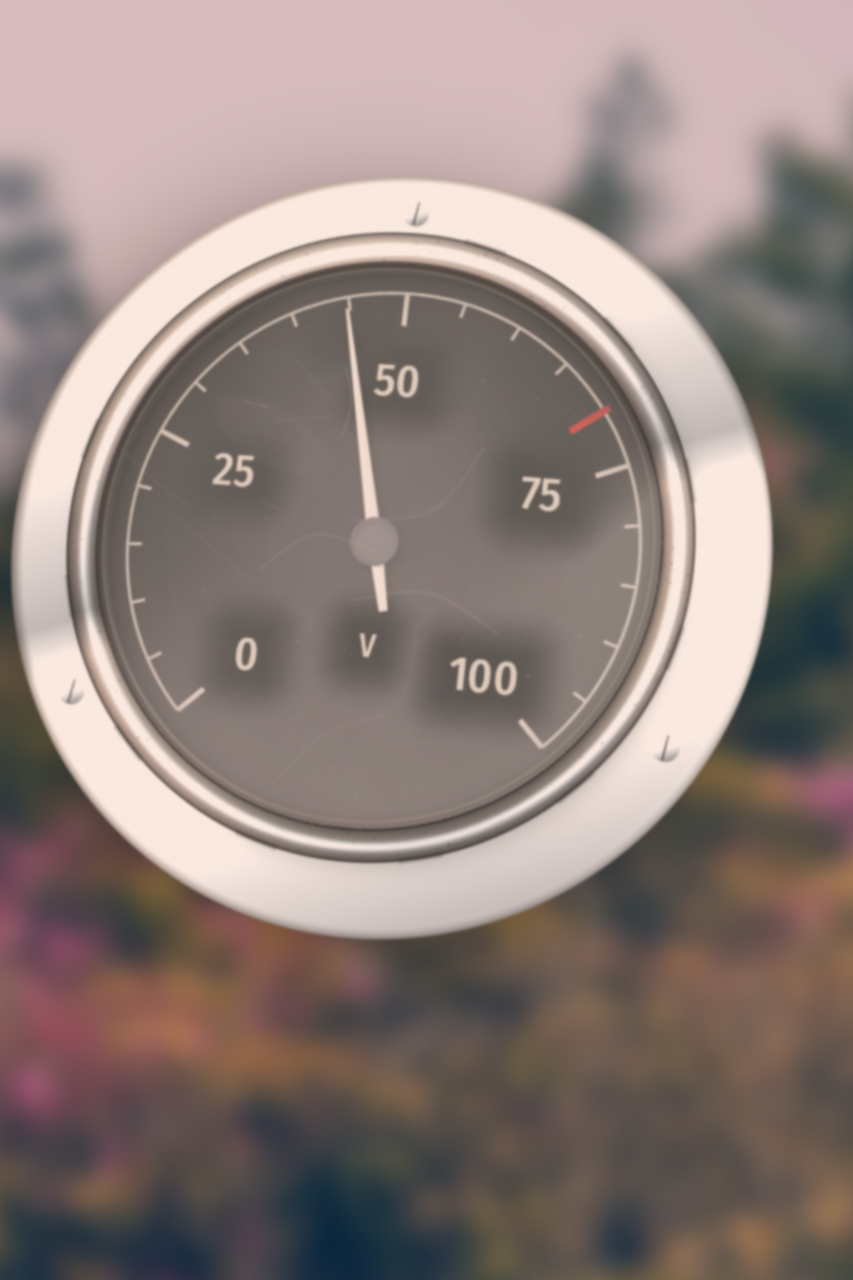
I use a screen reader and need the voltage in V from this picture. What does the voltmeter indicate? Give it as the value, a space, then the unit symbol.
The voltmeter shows 45 V
